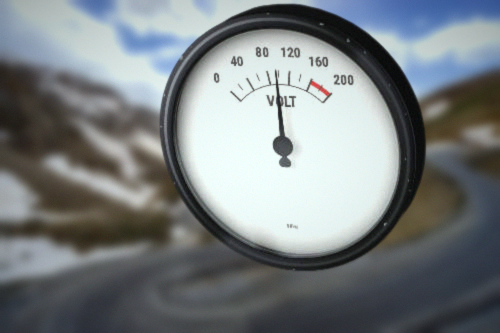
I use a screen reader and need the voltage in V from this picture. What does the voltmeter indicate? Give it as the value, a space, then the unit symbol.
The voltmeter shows 100 V
